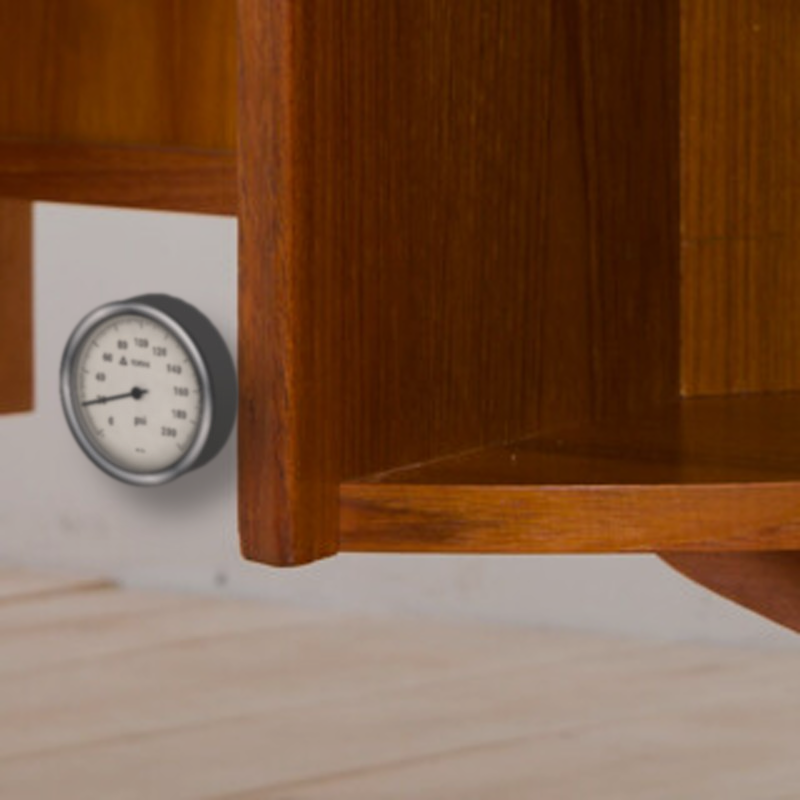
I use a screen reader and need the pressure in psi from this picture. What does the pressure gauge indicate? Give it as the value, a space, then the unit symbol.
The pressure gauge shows 20 psi
